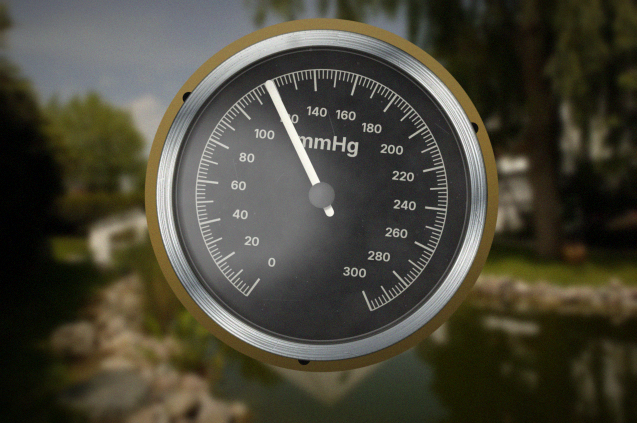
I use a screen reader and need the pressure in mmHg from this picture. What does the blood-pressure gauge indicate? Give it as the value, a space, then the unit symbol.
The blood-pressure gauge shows 118 mmHg
